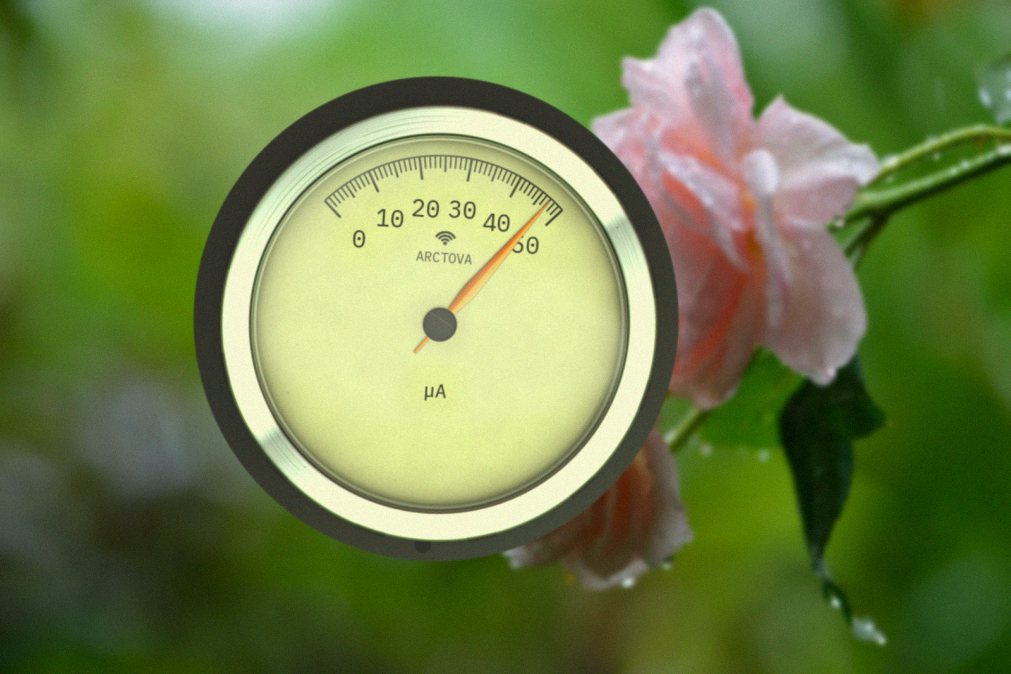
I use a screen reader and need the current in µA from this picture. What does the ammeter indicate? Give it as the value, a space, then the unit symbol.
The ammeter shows 47 µA
